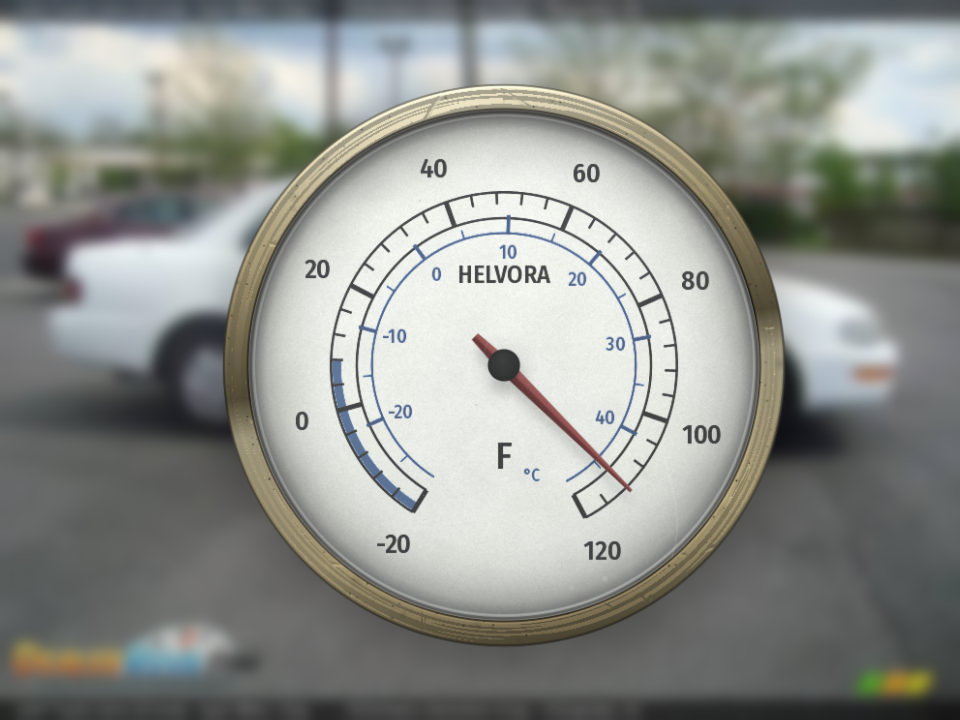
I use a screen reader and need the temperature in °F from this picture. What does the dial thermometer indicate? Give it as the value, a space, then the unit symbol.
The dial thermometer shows 112 °F
